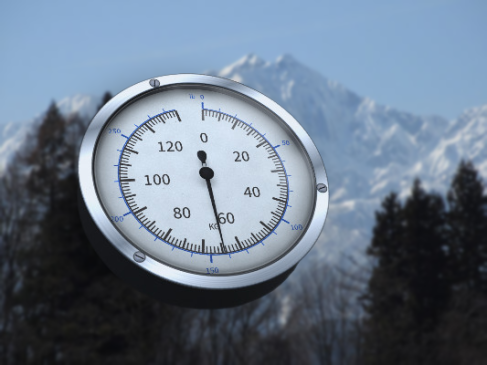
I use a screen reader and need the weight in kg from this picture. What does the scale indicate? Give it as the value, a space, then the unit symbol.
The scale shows 65 kg
